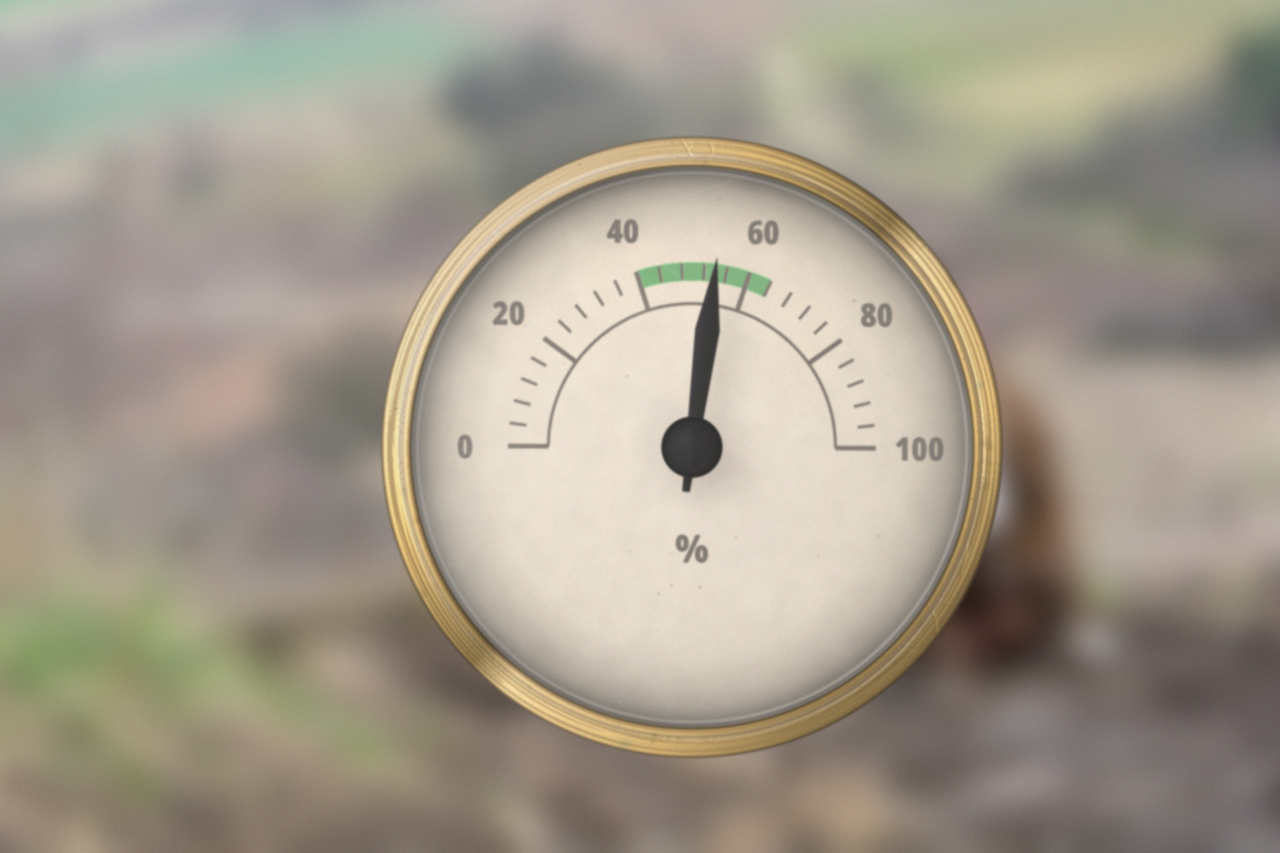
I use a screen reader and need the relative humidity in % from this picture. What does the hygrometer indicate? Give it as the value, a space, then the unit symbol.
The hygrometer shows 54 %
